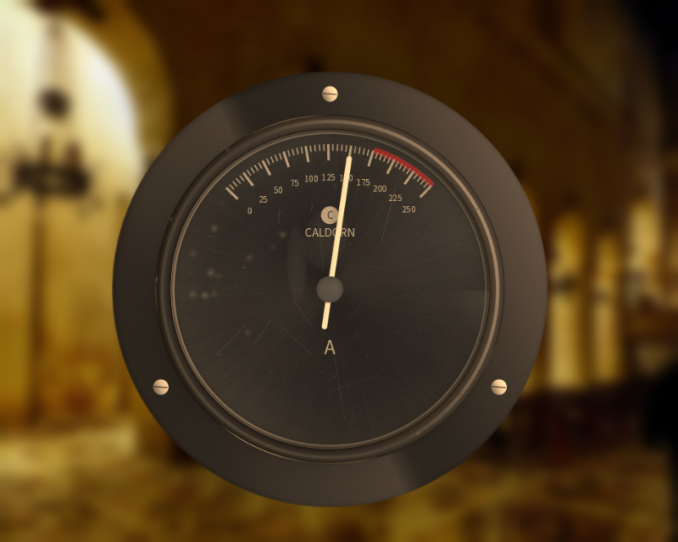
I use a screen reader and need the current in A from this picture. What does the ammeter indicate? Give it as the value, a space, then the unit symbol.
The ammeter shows 150 A
